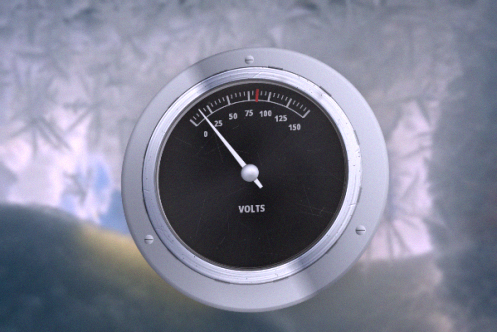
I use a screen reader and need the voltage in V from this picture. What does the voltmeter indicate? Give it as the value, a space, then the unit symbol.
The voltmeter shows 15 V
